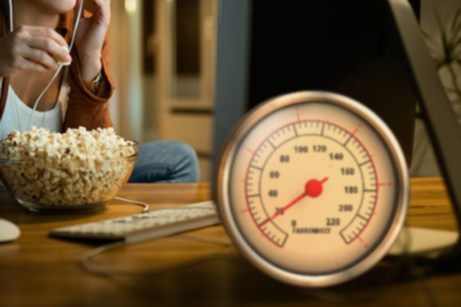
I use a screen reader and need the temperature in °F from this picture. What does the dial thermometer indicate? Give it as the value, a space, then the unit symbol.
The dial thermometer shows 20 °F
